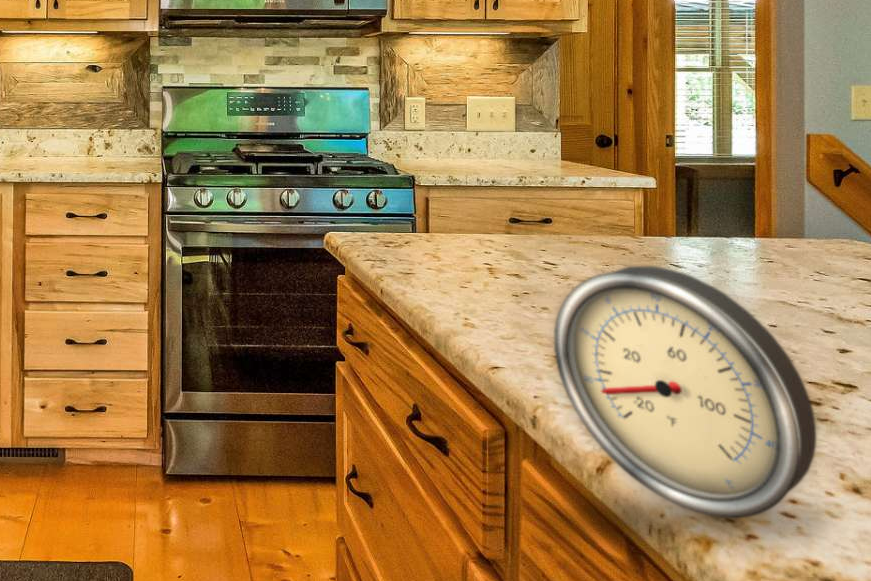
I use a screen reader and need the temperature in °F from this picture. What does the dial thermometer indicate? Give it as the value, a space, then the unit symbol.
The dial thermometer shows -8 °F
